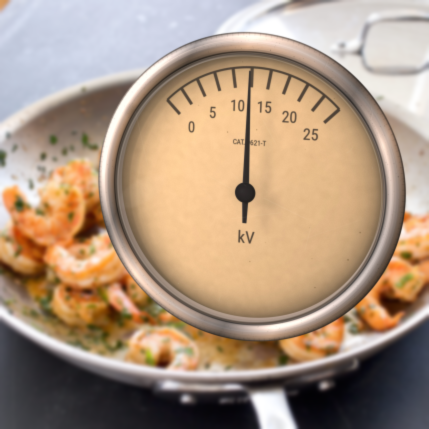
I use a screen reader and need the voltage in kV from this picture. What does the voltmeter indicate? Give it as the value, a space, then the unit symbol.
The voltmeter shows 12.5 kV
